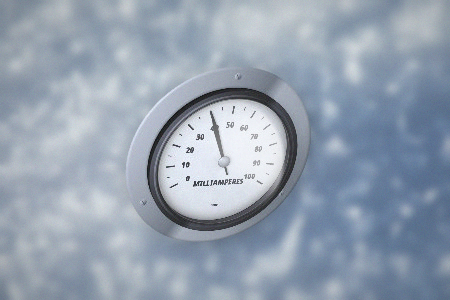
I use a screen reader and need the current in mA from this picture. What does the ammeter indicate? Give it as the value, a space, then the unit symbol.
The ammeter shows 40 mA
